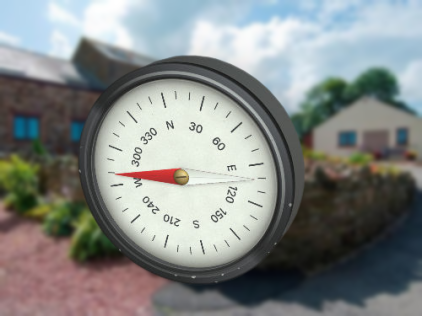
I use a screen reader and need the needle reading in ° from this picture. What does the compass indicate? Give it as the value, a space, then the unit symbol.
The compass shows 280 °
